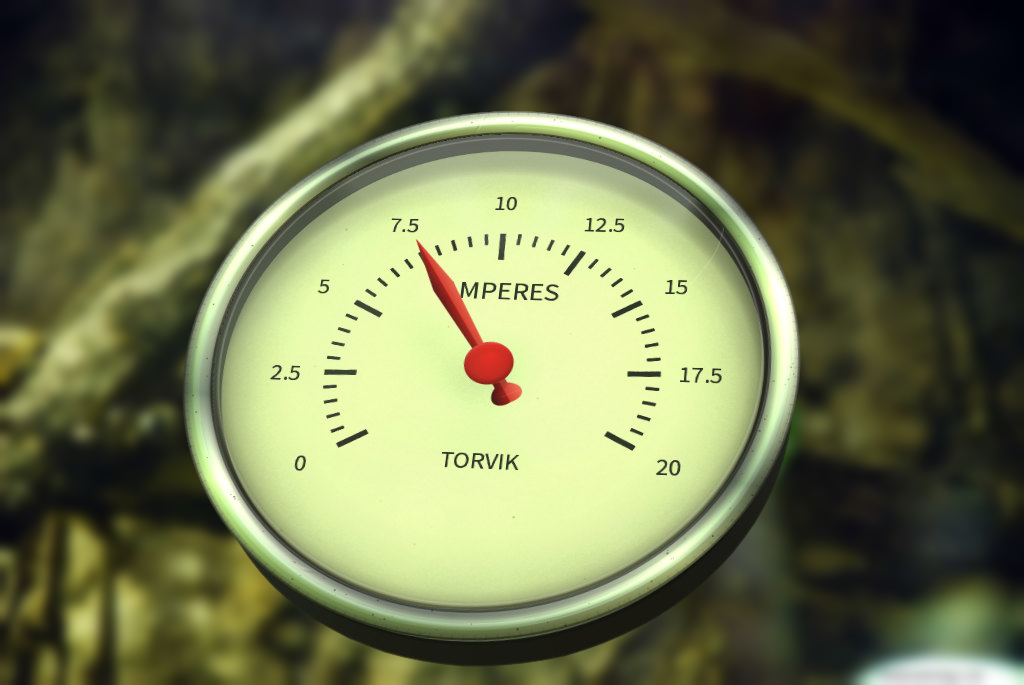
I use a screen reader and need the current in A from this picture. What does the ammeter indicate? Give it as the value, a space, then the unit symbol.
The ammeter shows 7.5 A
